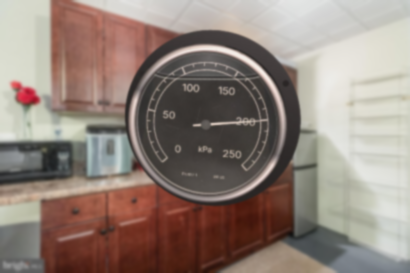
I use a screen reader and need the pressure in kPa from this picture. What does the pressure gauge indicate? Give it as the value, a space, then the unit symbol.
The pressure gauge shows 200 kPa
